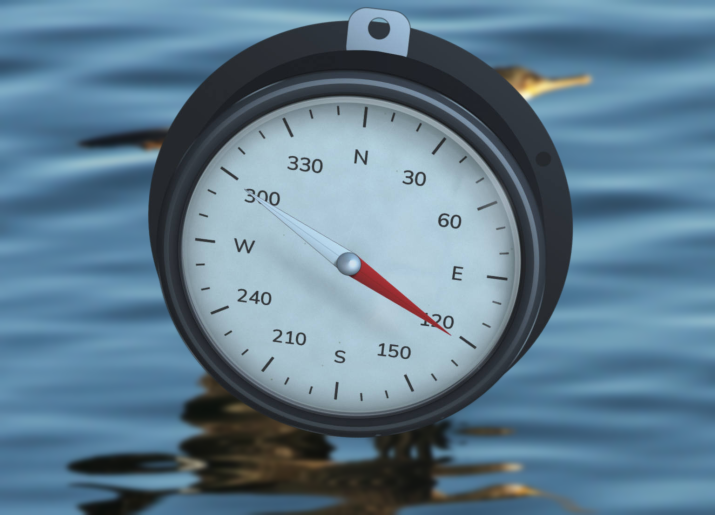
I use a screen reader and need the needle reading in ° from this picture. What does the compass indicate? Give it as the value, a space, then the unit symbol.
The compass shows 120 °
